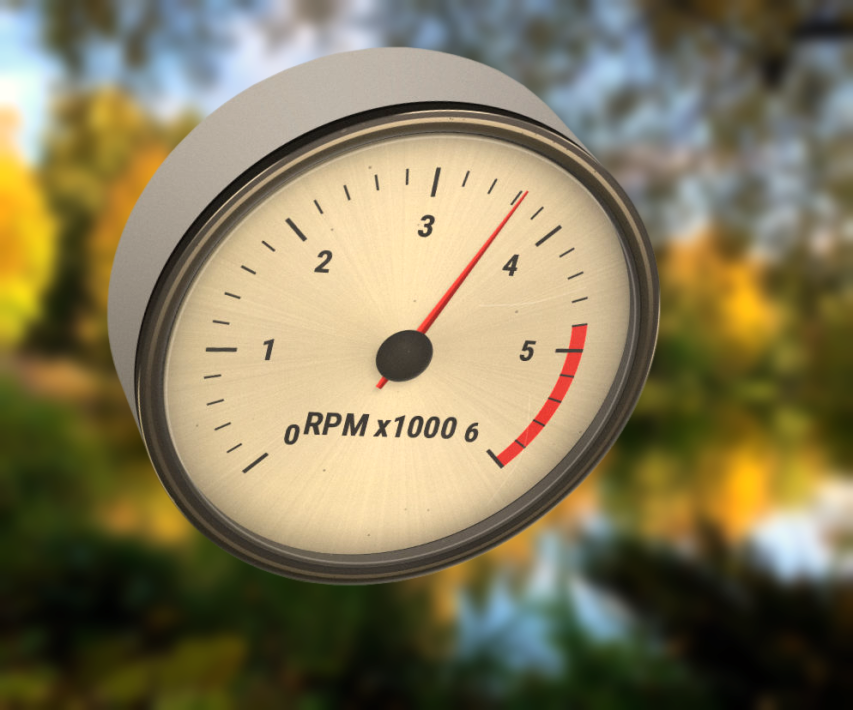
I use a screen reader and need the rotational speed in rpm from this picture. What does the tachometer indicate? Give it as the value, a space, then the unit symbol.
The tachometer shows 3600 rpm
